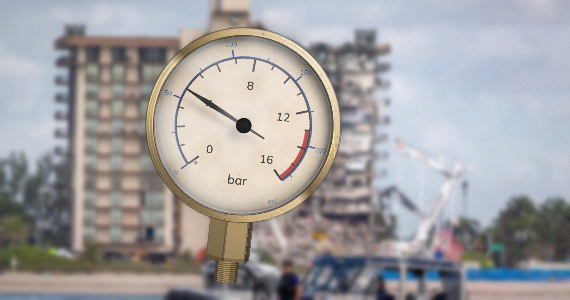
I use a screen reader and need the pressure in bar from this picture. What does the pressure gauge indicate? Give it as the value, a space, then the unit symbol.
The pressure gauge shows 4 bar
